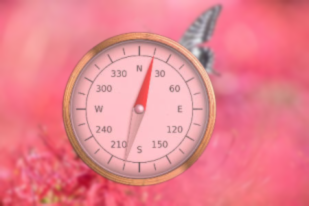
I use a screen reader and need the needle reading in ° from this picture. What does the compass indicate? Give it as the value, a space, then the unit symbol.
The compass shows 15 °
